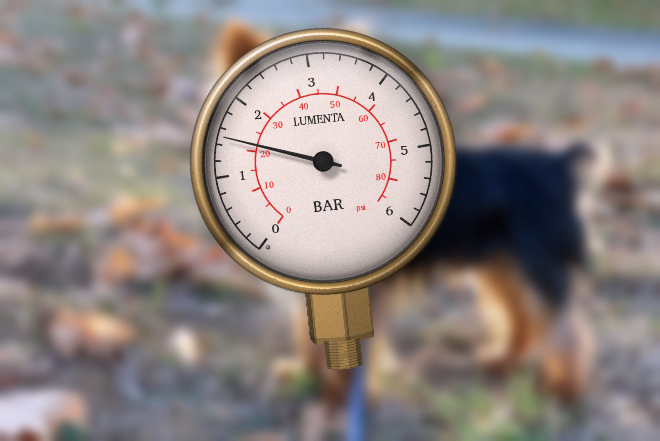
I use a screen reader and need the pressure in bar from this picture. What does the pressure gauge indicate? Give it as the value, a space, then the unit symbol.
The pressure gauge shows 1.5 bar
